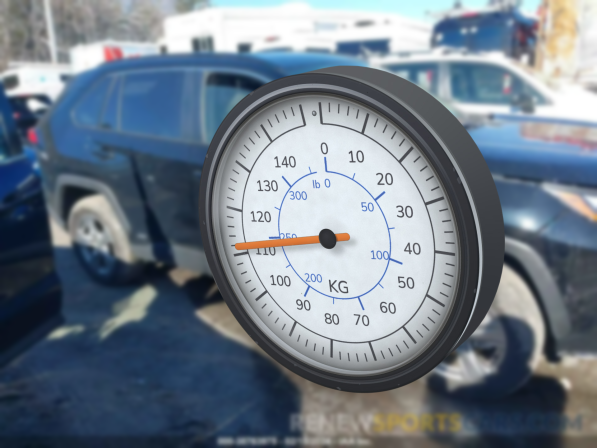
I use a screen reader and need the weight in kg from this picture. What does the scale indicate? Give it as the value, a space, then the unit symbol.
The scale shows 112 kg
